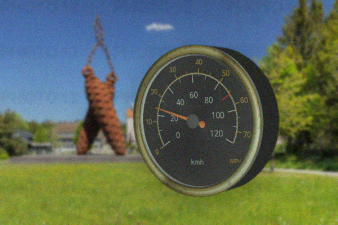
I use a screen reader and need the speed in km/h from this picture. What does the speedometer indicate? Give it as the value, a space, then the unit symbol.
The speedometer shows 25 km/h
